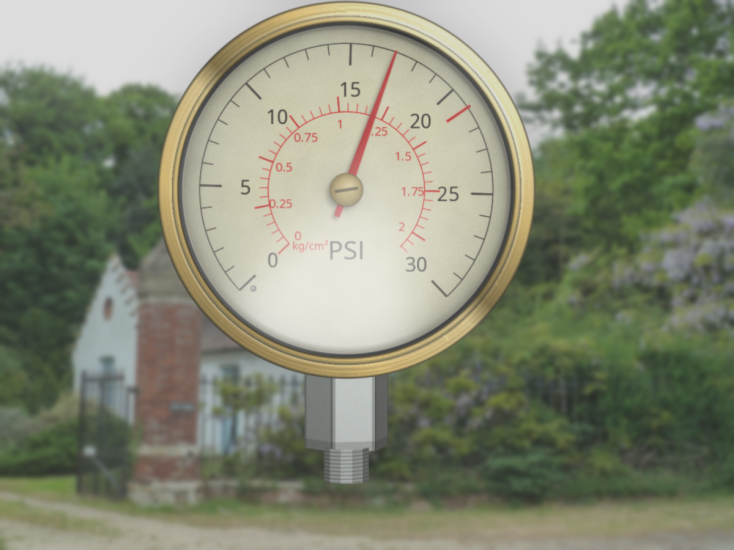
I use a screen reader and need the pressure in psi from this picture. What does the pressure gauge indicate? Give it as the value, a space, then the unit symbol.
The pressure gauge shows 17 psi
